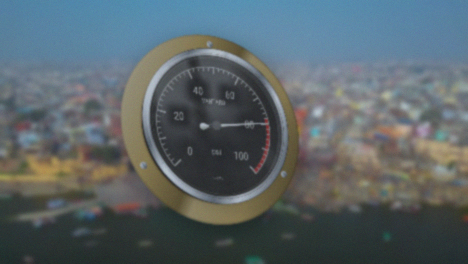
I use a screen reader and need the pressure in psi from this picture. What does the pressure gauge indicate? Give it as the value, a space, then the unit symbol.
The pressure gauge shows 80 psi
